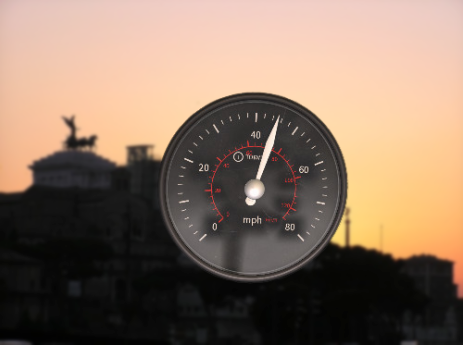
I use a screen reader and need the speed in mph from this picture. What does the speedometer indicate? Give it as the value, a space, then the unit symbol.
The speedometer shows 45 mph
